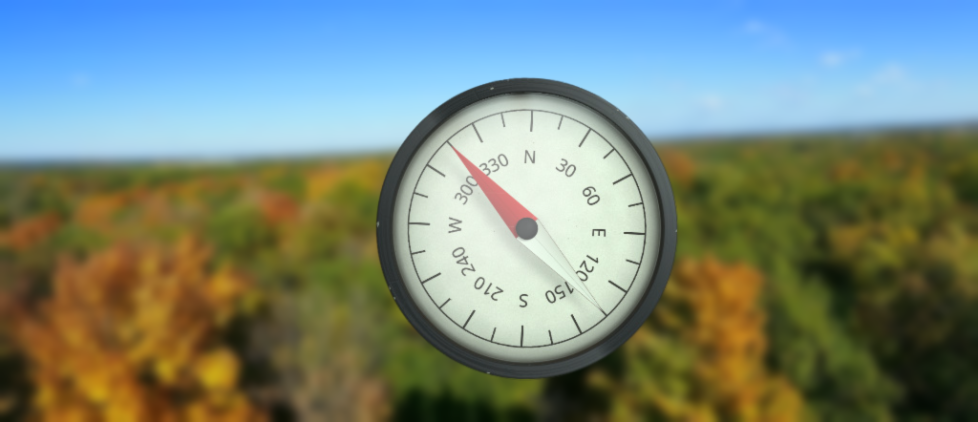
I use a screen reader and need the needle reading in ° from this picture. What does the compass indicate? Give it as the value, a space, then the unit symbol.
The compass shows 315 °
